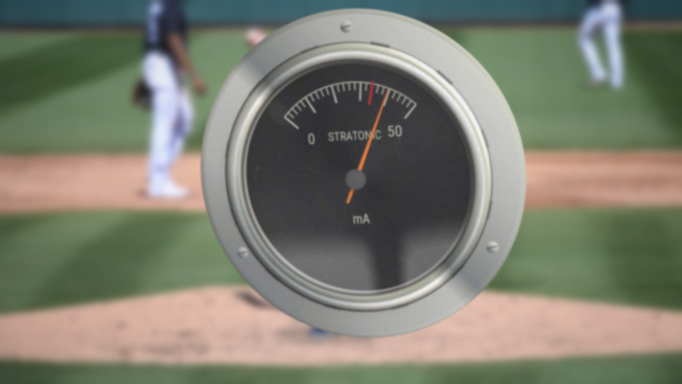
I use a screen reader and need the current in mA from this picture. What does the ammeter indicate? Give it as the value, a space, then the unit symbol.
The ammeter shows 40 mA
